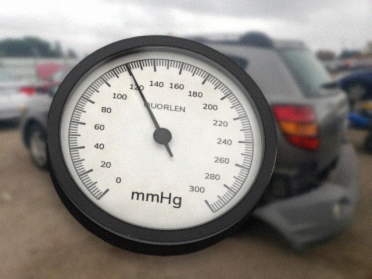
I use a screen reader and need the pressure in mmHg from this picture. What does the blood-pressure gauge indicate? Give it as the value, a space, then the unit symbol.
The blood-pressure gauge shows 120 mmHg
